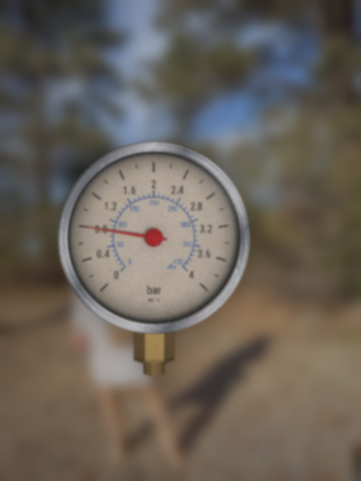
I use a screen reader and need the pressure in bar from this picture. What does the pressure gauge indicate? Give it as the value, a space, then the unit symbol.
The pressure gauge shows 0.8 bar
